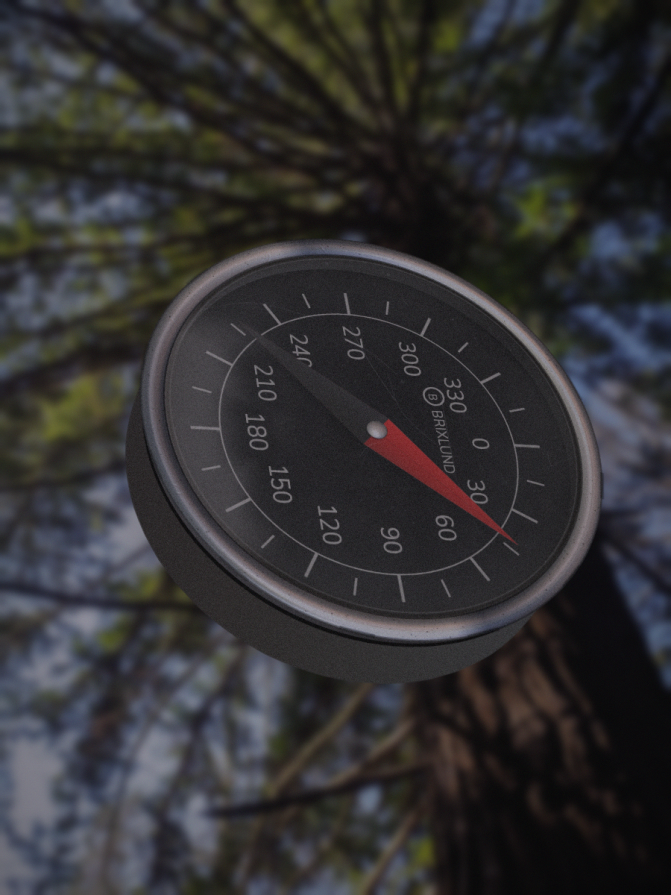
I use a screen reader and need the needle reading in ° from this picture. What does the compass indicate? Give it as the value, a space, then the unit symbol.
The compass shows 45 °
